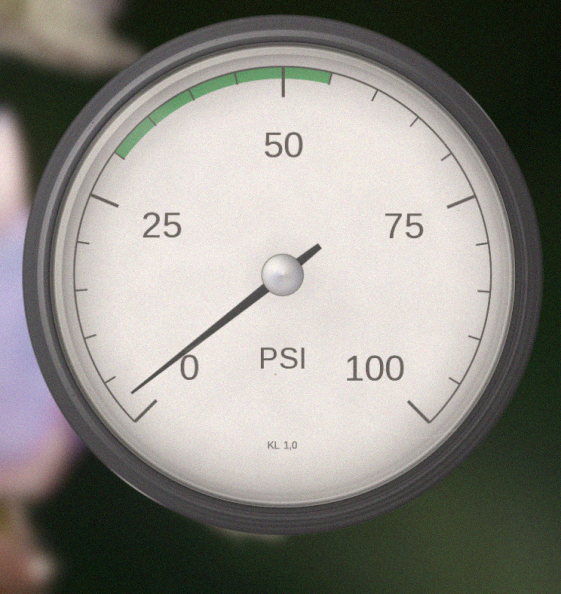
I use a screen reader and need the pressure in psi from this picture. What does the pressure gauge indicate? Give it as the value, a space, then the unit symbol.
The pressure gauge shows 2.5 psi
